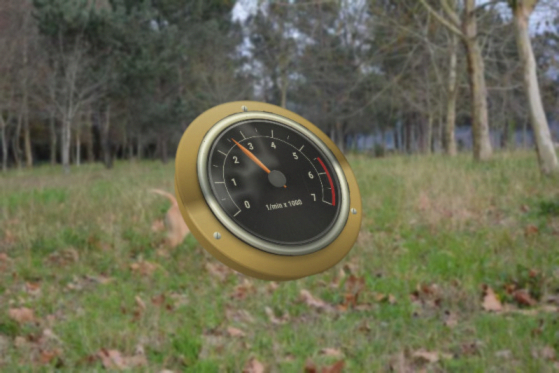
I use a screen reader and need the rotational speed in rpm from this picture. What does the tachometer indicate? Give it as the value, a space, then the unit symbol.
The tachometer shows 2500 rpm
